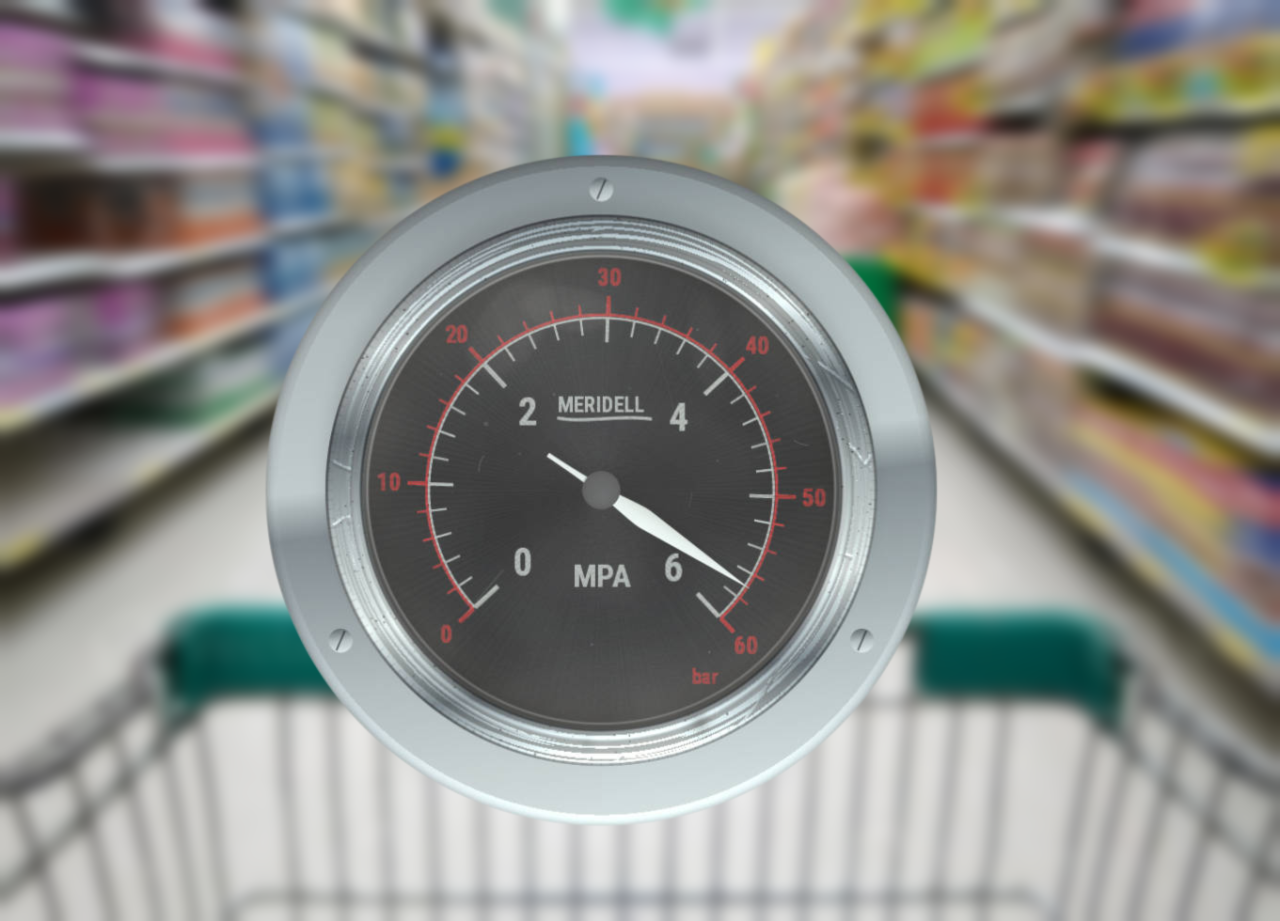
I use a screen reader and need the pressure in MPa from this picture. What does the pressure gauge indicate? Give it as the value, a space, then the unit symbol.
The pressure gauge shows 5.7 MPa
